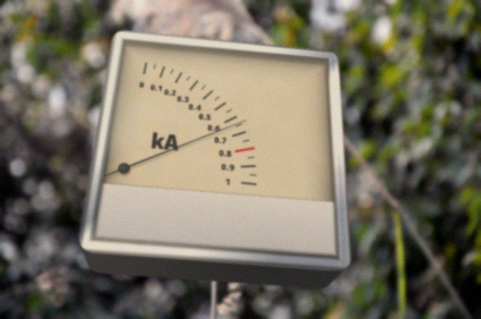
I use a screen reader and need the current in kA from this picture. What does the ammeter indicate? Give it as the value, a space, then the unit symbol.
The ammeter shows 0.65 kA
